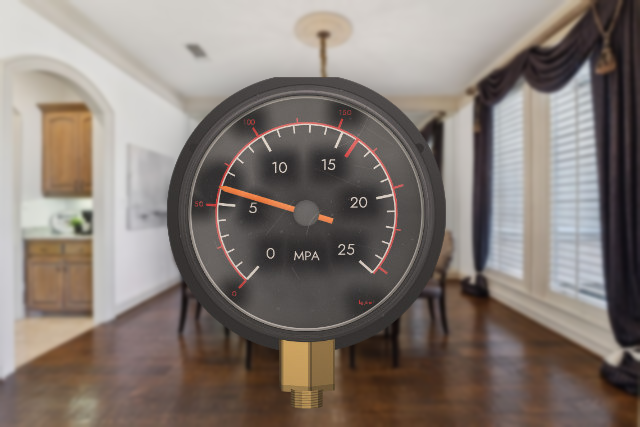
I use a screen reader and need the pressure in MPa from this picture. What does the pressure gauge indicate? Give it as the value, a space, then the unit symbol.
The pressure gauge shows 6 MPa
